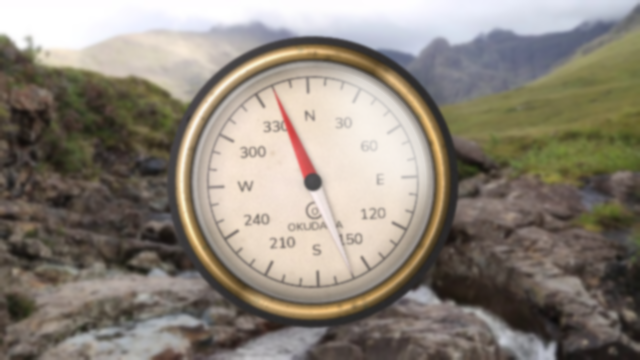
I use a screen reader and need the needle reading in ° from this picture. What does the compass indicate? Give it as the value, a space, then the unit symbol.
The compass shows 340 °
